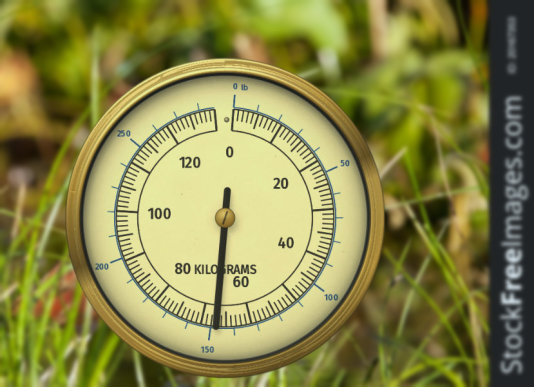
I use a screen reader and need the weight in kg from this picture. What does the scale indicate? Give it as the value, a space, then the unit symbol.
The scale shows 67 kg
